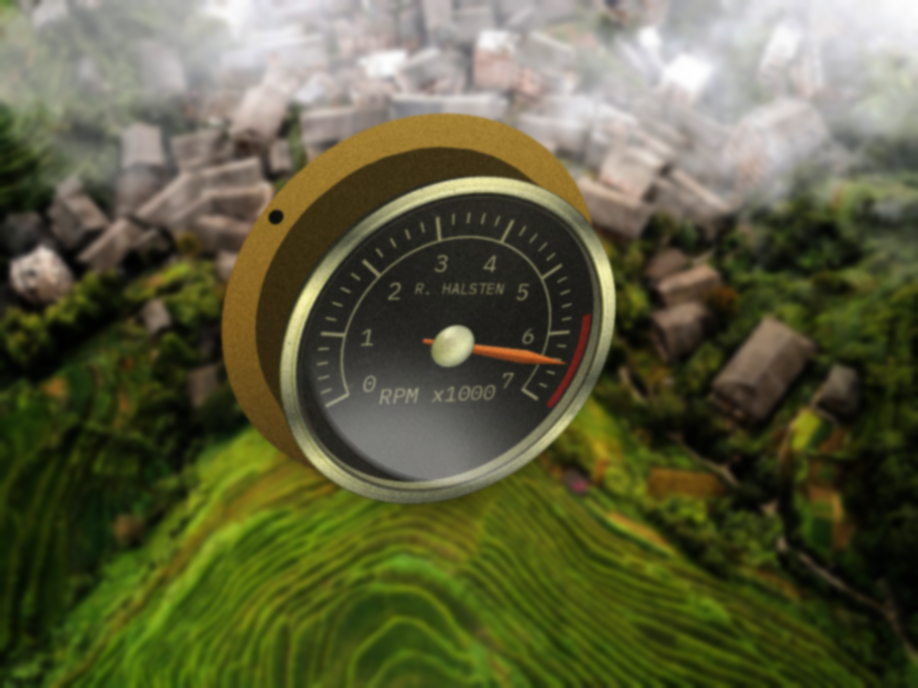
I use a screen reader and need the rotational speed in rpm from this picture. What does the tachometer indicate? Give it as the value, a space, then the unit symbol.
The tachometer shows 6400 rpm
